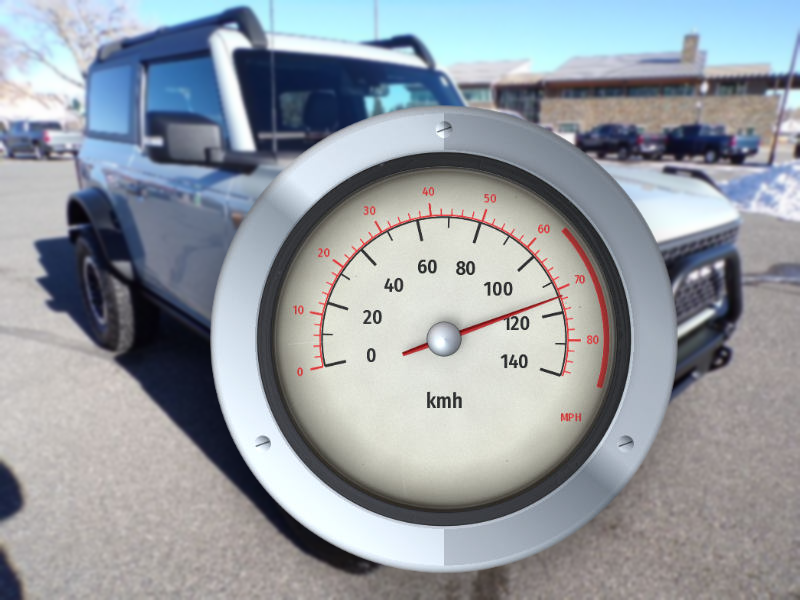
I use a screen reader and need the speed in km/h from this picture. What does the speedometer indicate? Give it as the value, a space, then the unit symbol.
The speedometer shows 115 km/h
